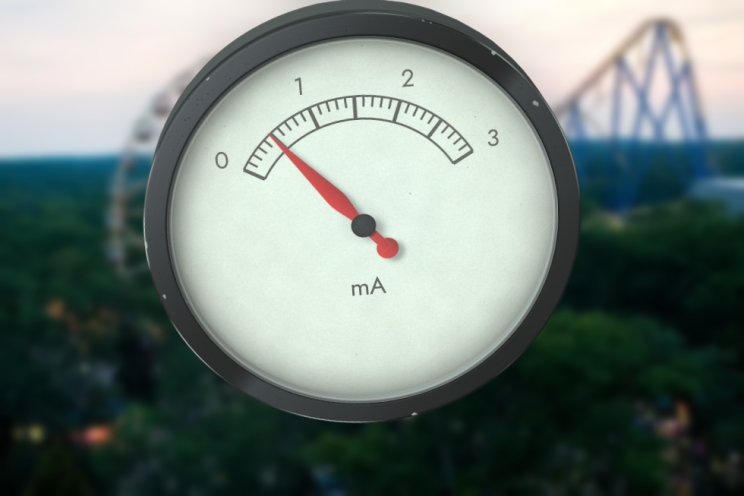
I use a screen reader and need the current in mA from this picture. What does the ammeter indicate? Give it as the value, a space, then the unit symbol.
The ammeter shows 0.5 mA
